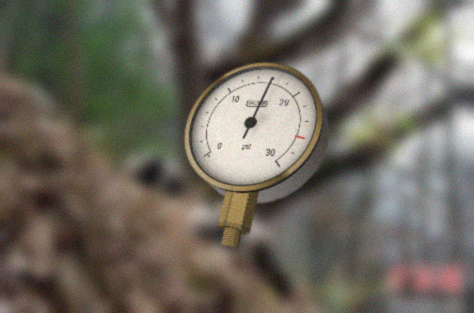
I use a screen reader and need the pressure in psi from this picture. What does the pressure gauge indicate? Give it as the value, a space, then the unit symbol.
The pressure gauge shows 16 psi
